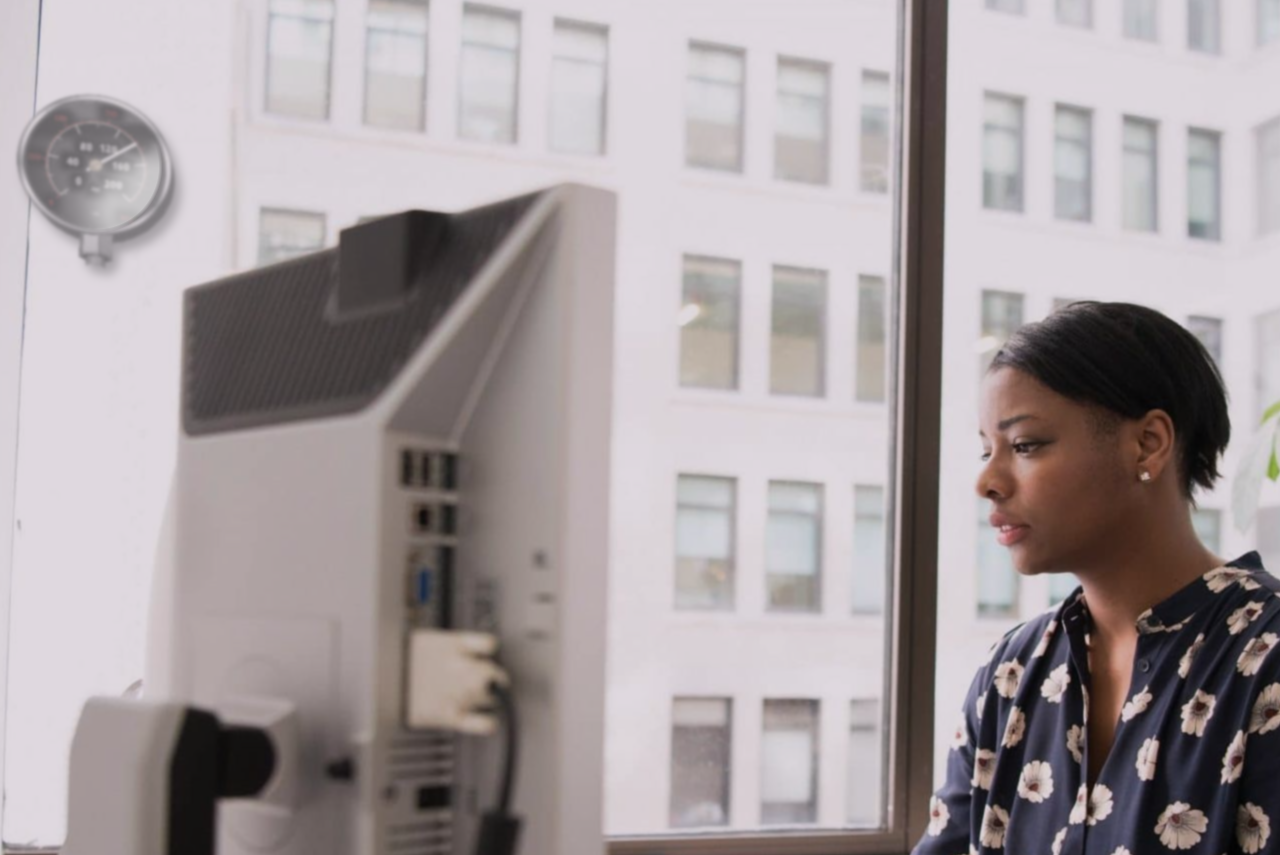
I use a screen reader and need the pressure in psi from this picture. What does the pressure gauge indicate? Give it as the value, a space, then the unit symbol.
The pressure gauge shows 140 psi
